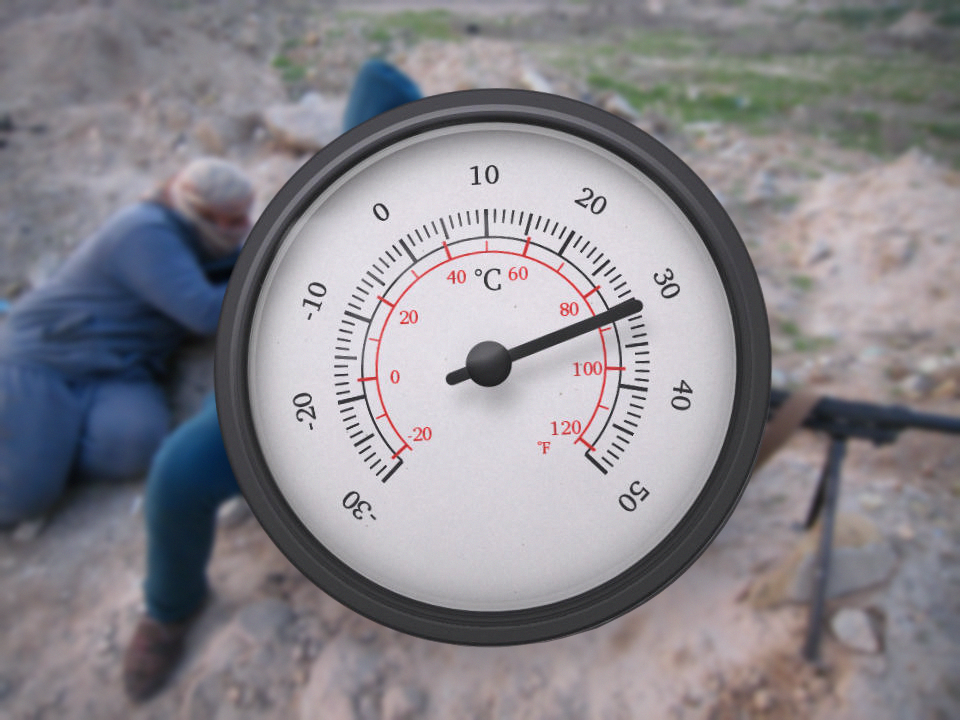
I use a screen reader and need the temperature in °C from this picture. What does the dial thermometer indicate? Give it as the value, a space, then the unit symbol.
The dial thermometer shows 31 °C
